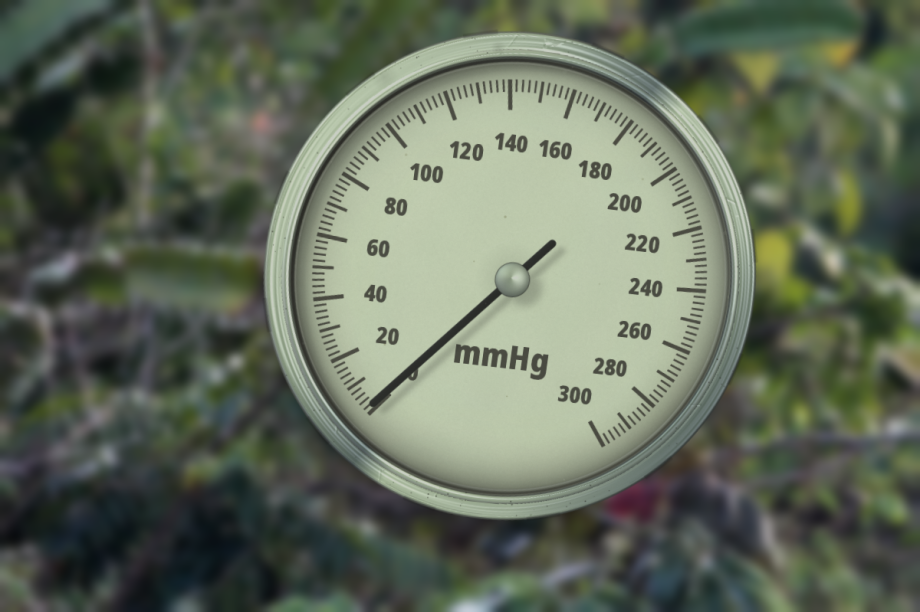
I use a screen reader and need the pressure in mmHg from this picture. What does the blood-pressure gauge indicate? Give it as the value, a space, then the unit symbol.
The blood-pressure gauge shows 2 mmHg
